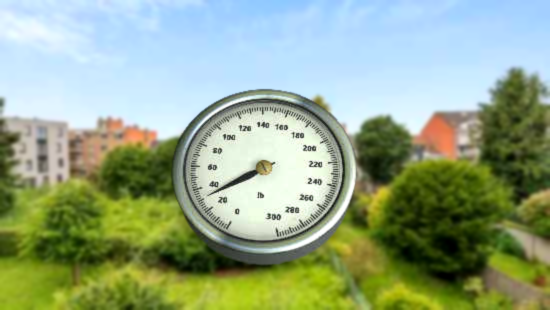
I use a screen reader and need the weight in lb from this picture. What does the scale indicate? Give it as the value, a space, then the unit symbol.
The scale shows 30 lb
